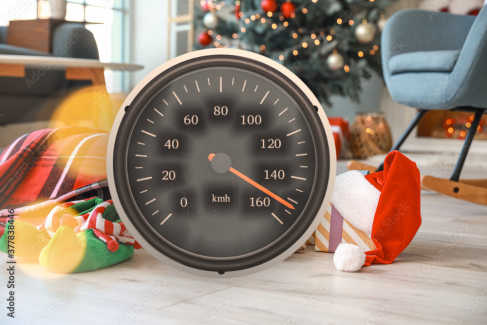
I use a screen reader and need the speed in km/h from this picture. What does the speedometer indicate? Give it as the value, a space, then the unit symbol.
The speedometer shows 152.5 km/h
